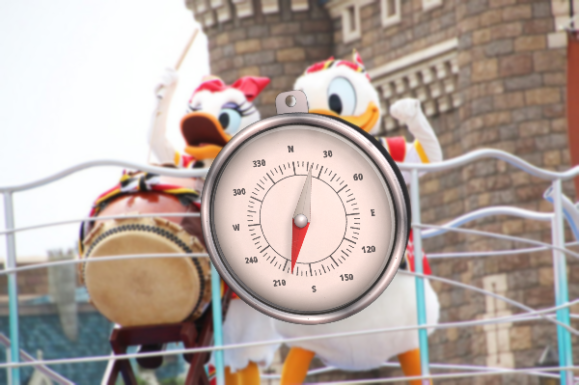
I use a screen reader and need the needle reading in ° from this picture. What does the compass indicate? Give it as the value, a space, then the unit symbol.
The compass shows 200 °
